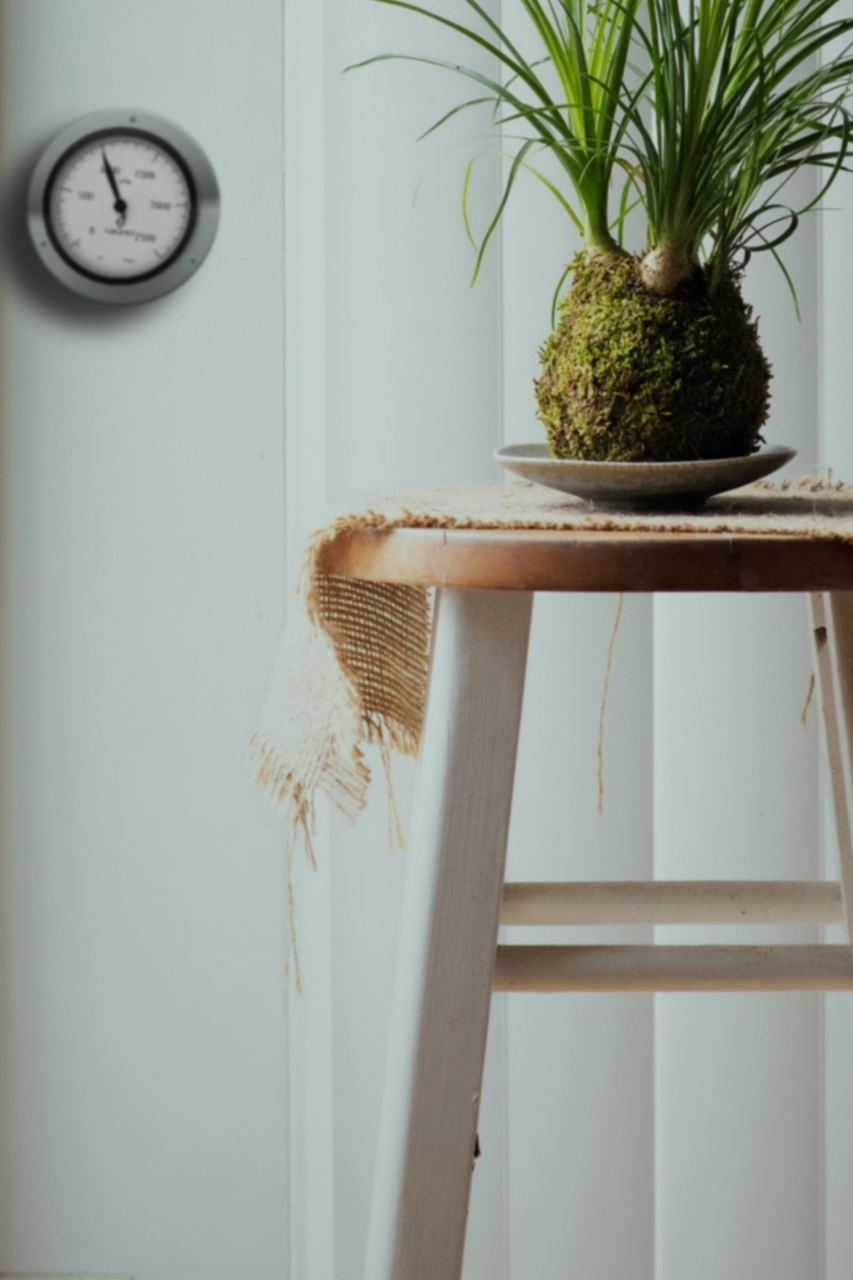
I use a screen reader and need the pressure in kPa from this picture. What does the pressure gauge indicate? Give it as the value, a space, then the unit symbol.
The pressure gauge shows 1000 kPa
